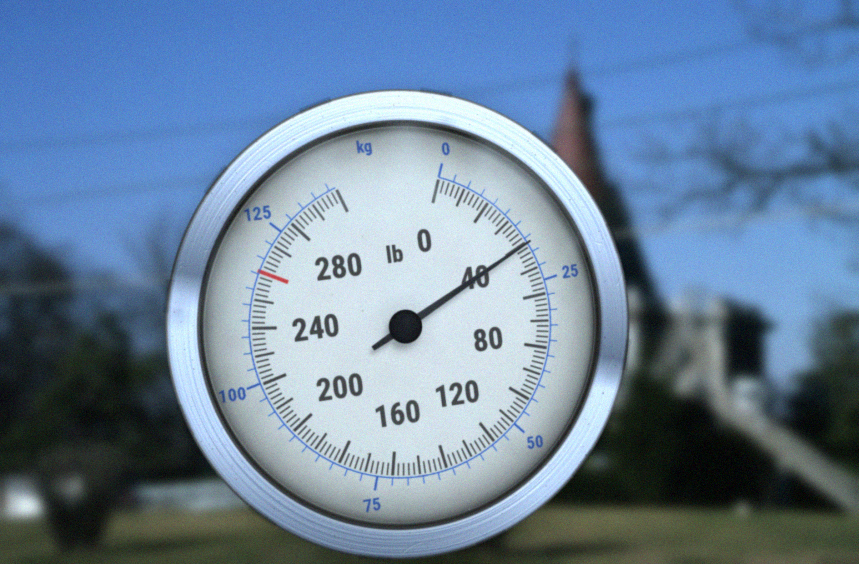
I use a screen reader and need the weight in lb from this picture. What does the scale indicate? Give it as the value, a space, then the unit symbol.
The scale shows 40 lb
